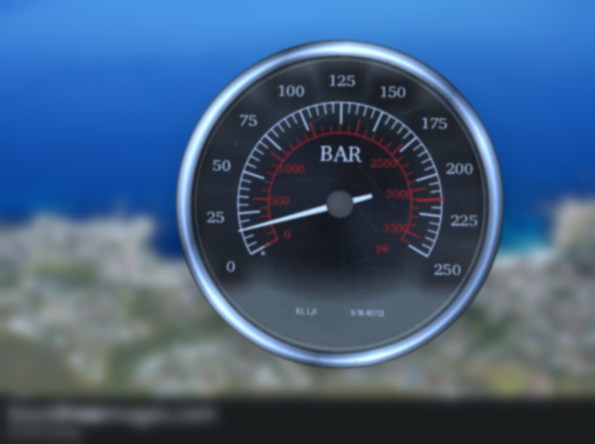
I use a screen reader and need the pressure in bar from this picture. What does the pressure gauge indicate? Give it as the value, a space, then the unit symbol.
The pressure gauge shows 15 bar
